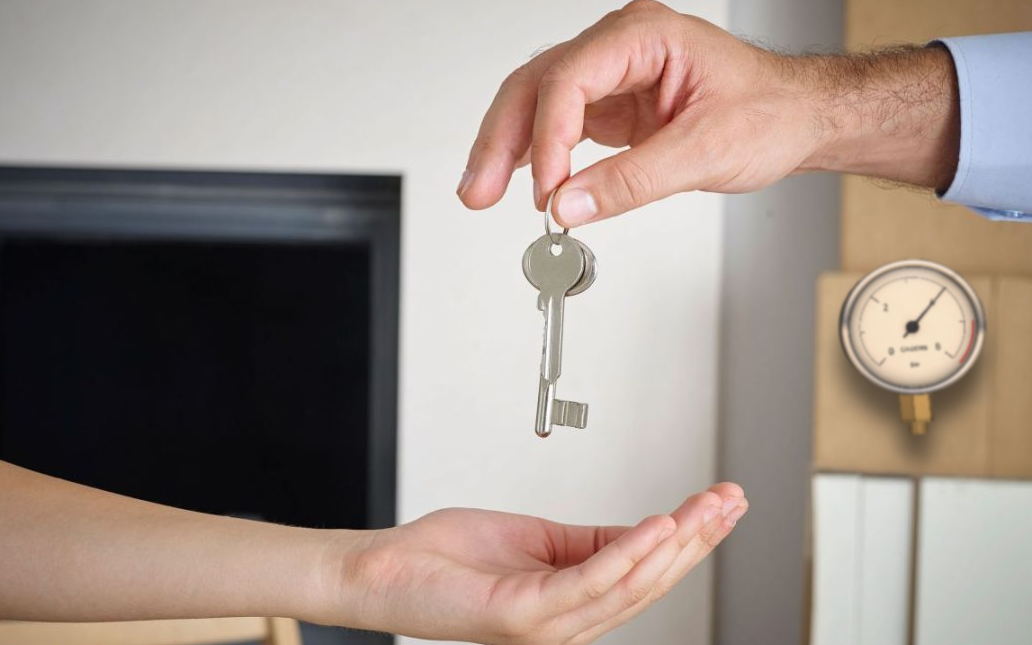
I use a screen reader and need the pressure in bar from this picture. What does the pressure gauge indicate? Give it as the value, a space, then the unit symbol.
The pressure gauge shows 4 bar
